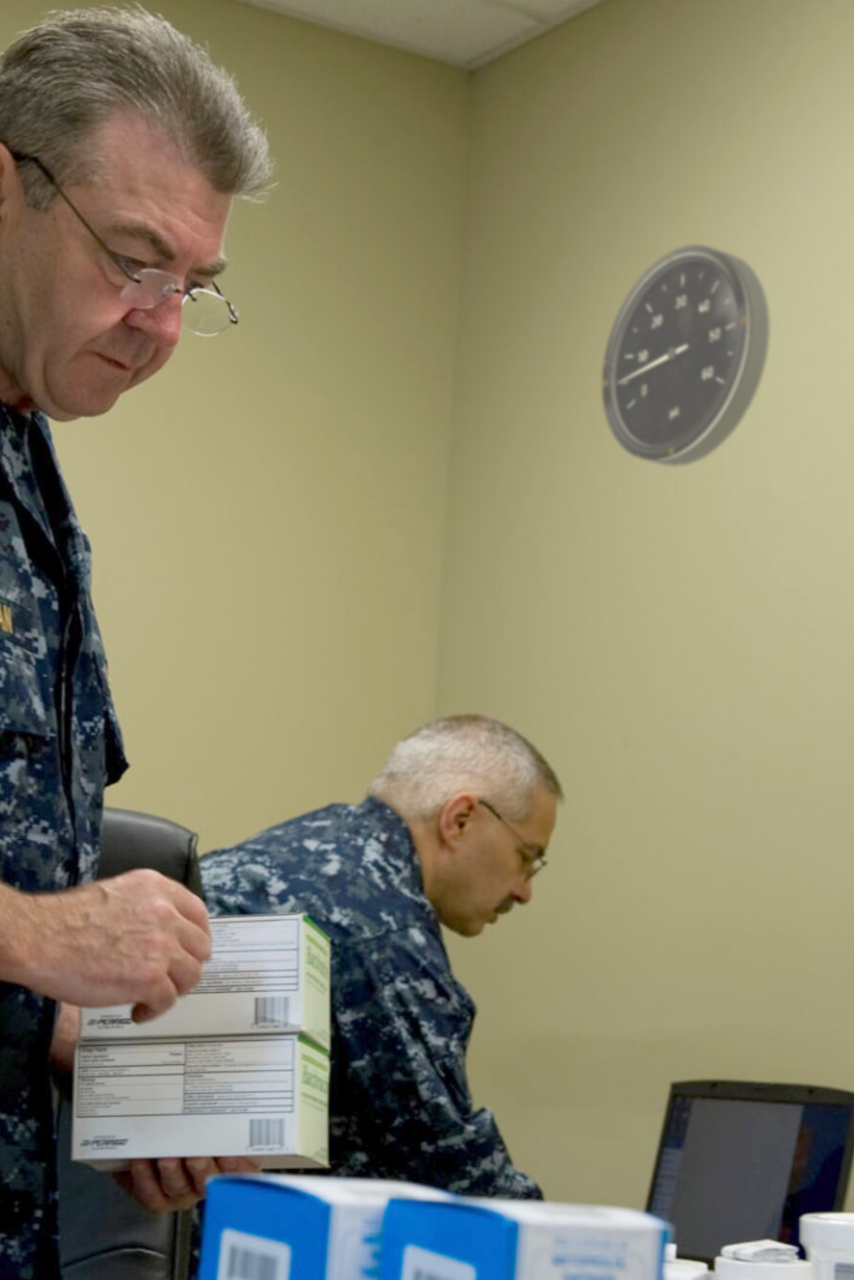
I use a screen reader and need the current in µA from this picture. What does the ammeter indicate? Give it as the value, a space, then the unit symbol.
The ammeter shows 5 µA
